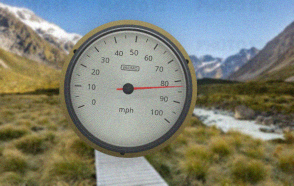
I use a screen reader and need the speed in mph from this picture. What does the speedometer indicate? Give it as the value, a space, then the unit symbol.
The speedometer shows 82.5 mph
